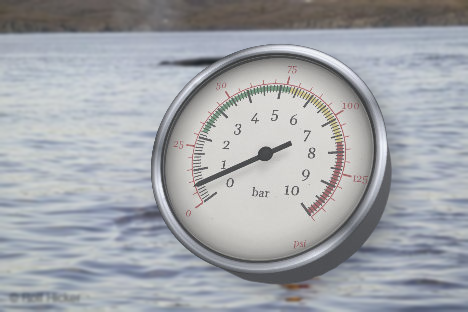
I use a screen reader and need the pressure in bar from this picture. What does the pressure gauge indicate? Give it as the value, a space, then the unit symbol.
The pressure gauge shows 0.5 bar
